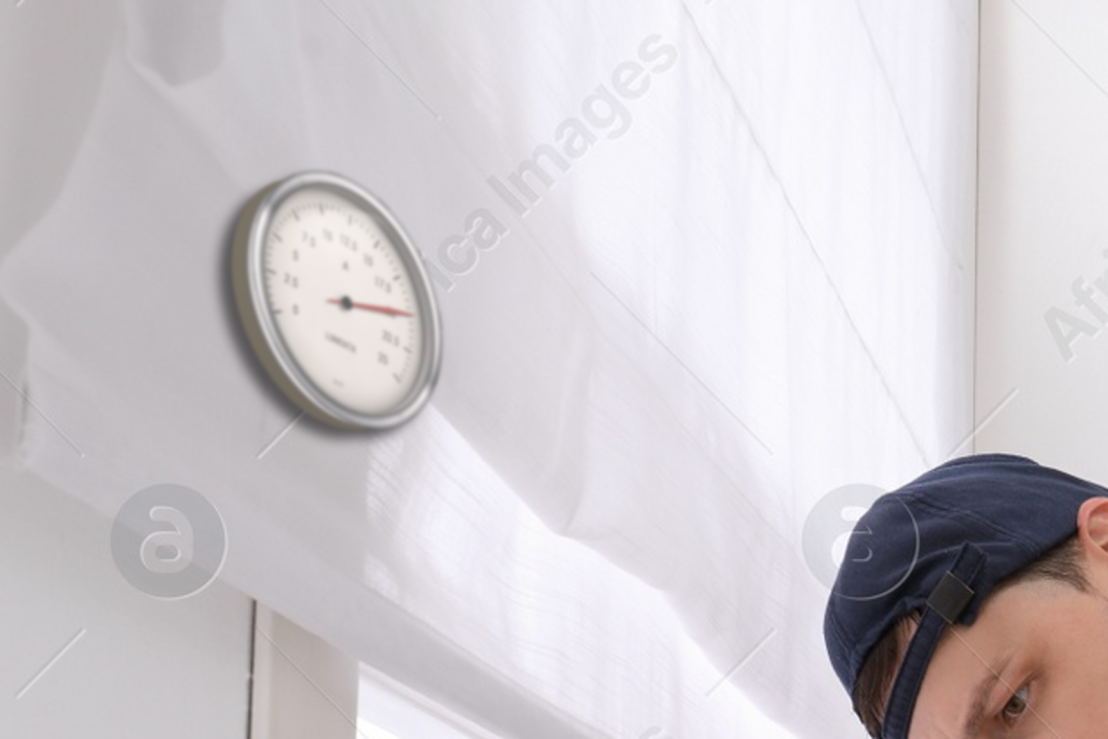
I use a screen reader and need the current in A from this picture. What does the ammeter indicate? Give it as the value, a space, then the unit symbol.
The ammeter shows 20 A
